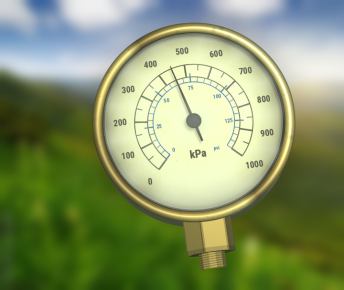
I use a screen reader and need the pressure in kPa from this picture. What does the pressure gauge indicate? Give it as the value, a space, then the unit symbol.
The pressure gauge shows 450 kPa
